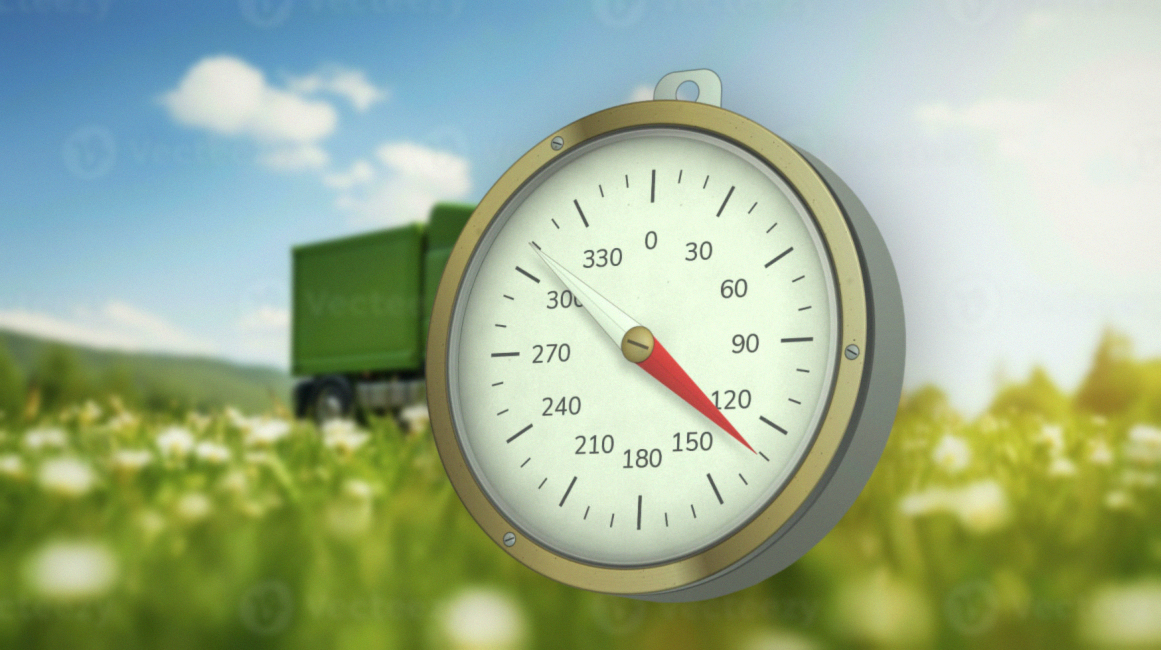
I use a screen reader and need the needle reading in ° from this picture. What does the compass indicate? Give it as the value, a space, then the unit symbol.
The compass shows 130 °
